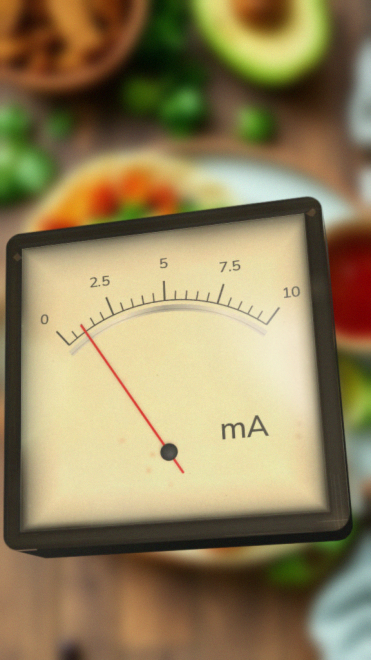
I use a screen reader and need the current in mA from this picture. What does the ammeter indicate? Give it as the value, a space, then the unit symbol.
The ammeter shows 1 mA
